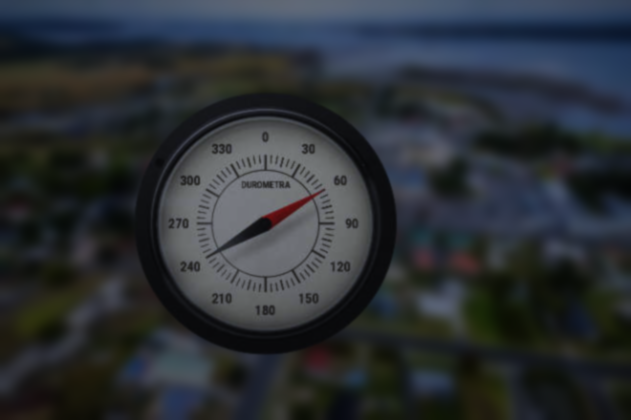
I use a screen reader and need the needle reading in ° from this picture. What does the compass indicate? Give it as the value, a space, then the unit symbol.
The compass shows 60 °
